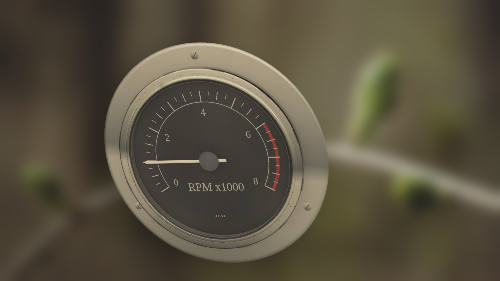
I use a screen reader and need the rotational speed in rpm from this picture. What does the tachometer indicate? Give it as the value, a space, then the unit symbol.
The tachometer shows 1000 rpm
